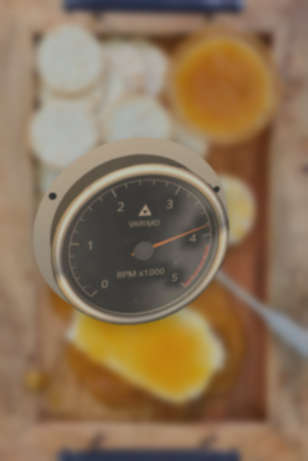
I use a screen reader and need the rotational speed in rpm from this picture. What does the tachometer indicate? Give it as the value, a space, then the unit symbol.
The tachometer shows 3800 rpm
